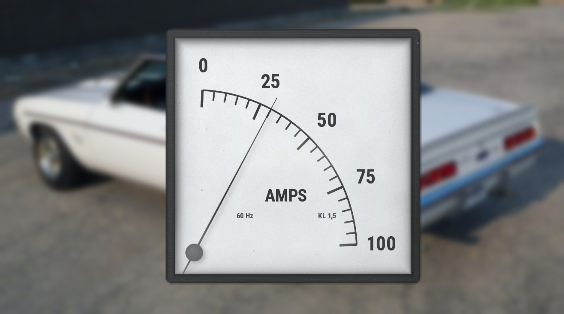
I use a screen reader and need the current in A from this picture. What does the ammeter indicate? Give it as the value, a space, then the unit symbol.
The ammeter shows 30 A
